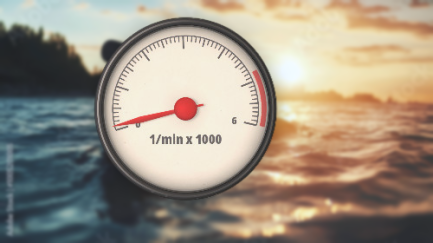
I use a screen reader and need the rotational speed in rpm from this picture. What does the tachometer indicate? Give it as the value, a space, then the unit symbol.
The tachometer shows 100 rpm
